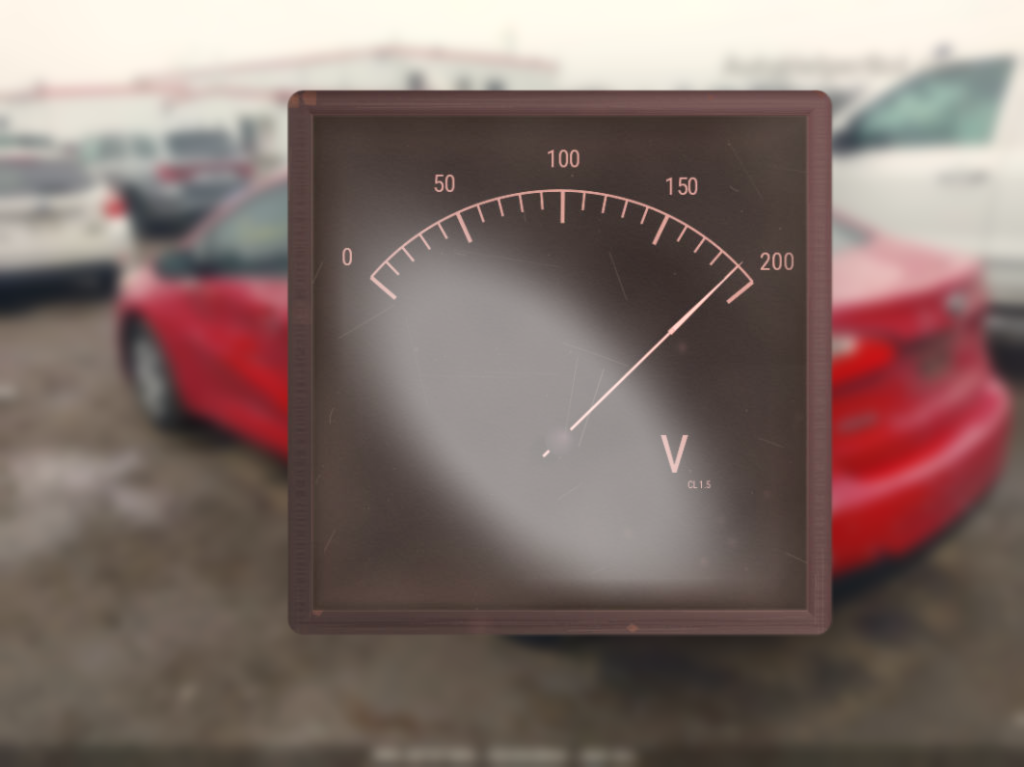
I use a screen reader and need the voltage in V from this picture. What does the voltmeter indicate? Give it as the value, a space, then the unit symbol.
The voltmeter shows 190 V
